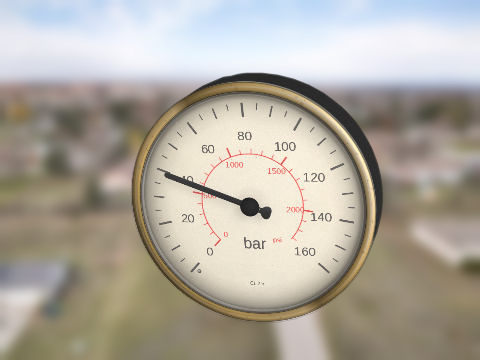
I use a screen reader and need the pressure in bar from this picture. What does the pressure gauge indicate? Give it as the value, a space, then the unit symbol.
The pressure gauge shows 40 bar
